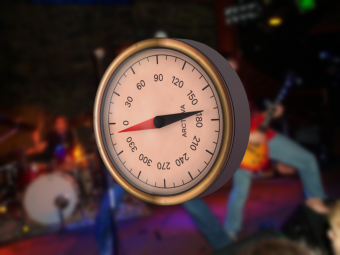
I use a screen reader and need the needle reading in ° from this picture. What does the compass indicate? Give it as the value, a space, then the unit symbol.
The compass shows 350 °
